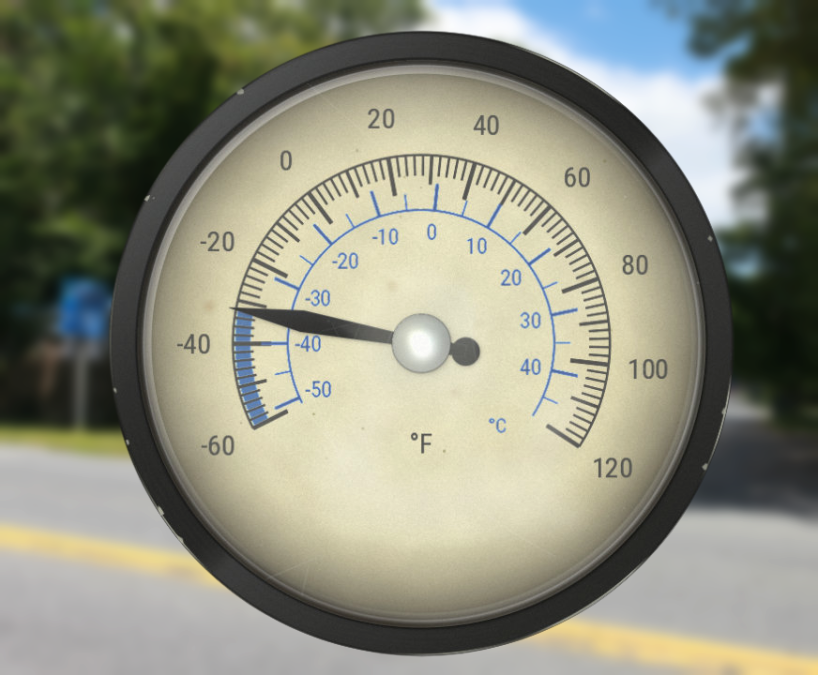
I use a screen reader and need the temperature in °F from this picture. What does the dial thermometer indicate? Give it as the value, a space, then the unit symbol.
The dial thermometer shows -32 °F
